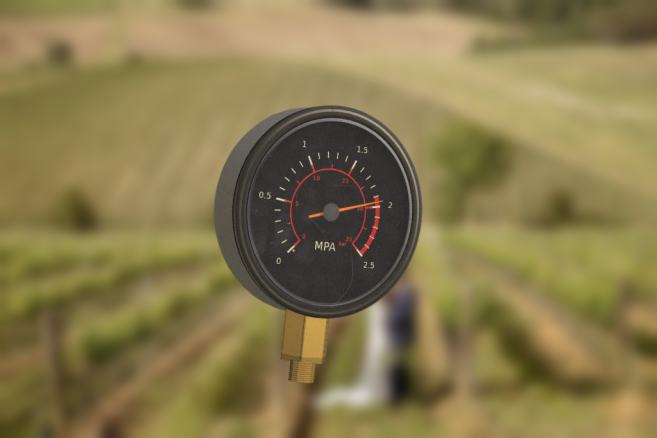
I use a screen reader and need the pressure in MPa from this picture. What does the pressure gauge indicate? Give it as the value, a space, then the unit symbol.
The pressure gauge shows 1.95 MPa
